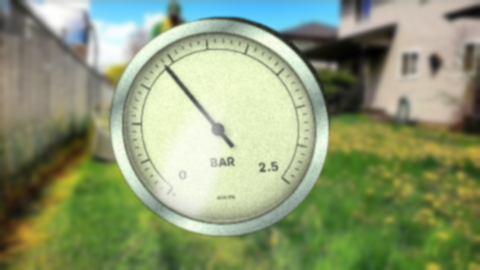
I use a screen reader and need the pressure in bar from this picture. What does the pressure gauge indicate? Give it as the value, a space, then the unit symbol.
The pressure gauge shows 0.95 bar
